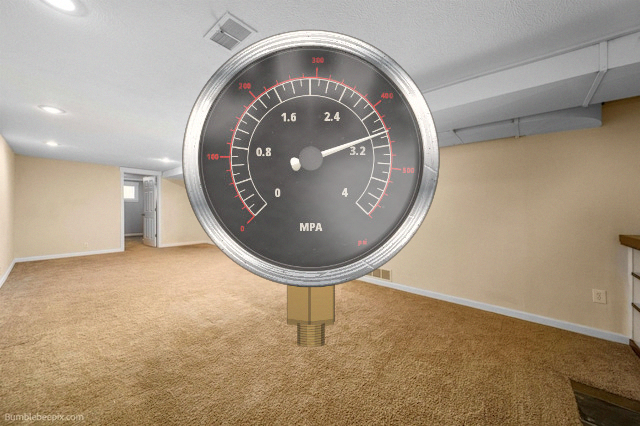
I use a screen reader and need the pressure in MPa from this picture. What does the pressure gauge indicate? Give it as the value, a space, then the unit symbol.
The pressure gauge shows 3.05 MPa
